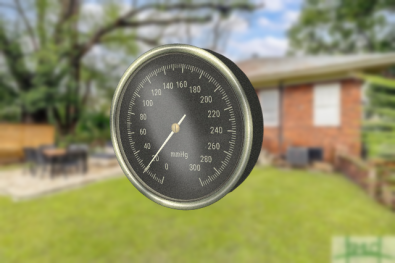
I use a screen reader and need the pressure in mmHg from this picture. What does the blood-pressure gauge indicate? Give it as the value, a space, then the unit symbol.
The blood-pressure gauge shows 20 mmHg
